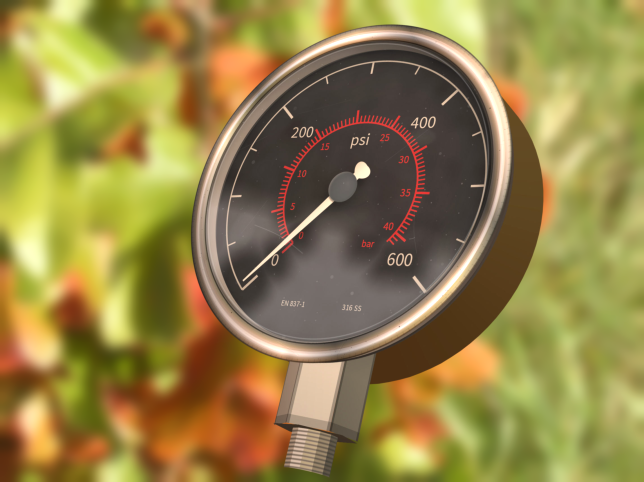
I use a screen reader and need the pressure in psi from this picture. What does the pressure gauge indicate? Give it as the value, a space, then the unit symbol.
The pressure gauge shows 0 psi
